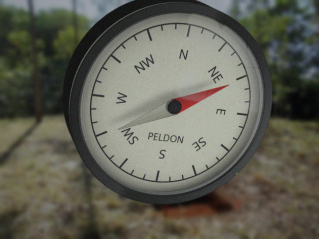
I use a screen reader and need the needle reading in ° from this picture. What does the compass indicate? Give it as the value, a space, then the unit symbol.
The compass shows 60 °
